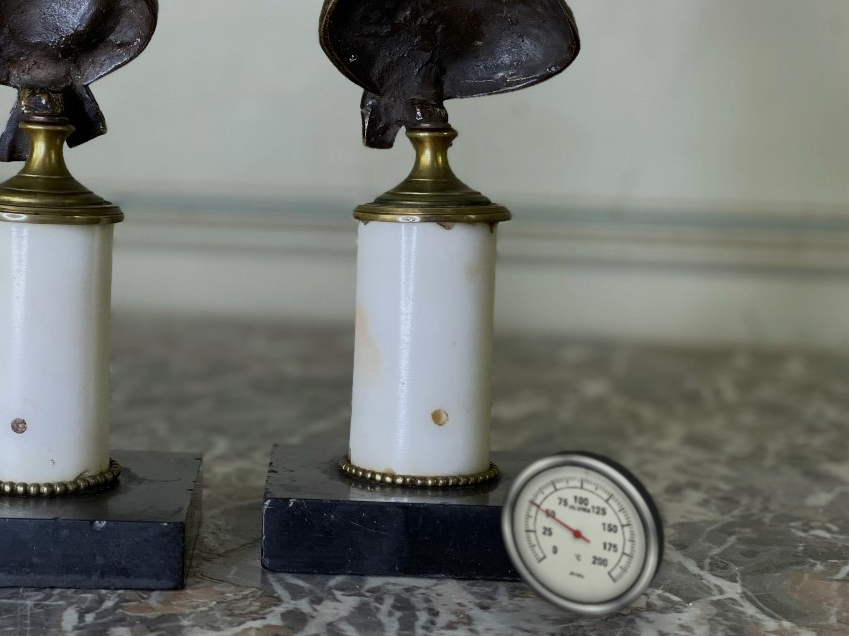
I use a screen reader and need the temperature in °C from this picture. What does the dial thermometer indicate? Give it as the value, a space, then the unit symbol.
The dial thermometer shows 50 °C
